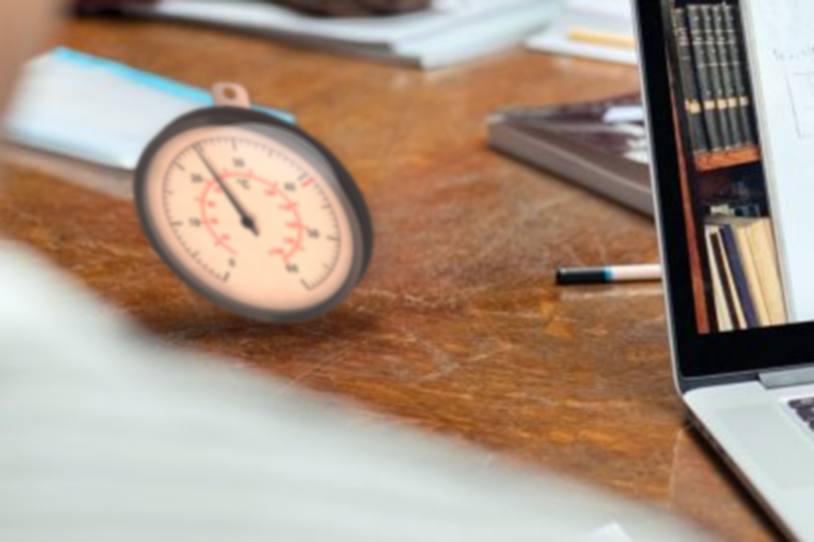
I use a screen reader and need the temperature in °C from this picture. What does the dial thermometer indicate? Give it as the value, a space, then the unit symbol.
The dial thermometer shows 25 °C
